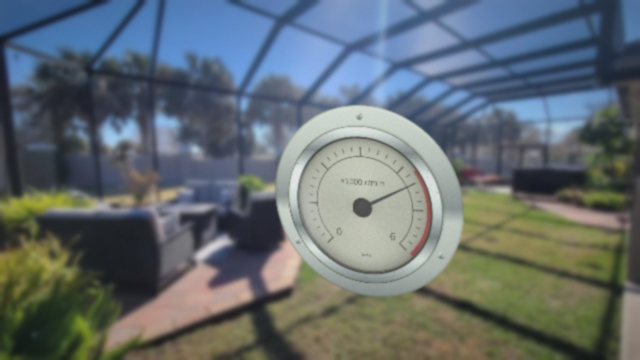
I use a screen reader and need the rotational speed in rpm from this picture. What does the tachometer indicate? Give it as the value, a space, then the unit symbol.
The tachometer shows 4400 rpm
